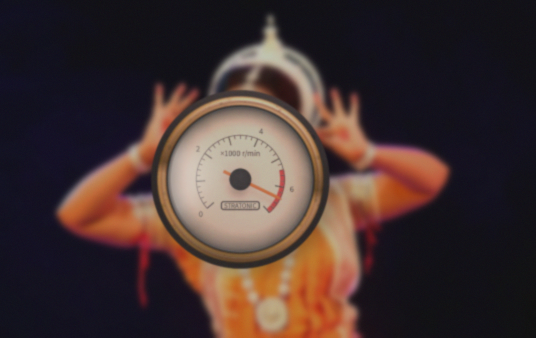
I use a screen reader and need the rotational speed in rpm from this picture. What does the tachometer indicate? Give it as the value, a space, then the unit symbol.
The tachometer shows 6400 rpm
